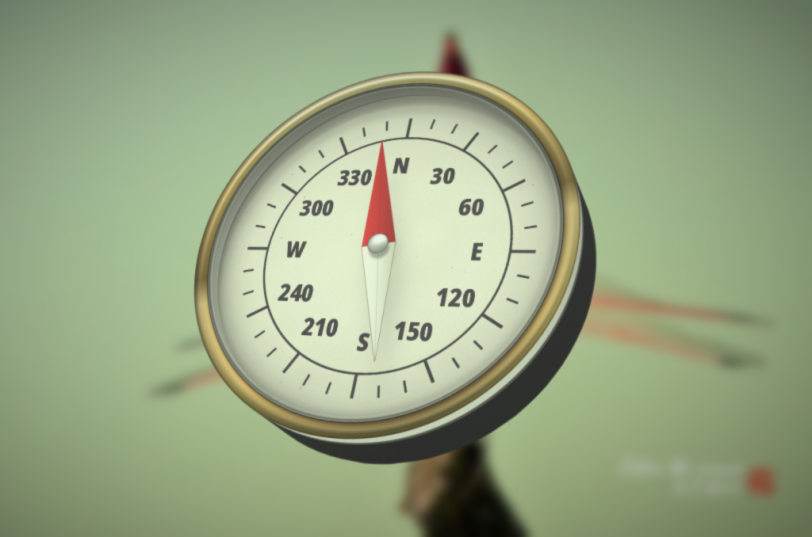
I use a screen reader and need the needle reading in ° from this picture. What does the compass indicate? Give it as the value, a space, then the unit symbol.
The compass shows 350 °
